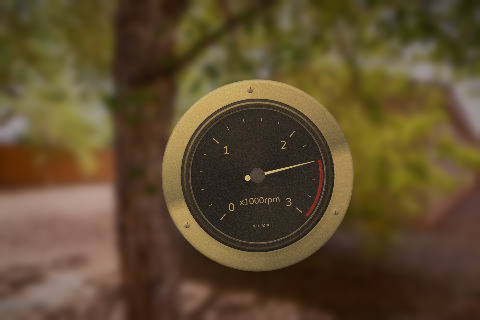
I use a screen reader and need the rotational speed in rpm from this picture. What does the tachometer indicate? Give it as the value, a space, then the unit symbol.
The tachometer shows 2400 rpm
